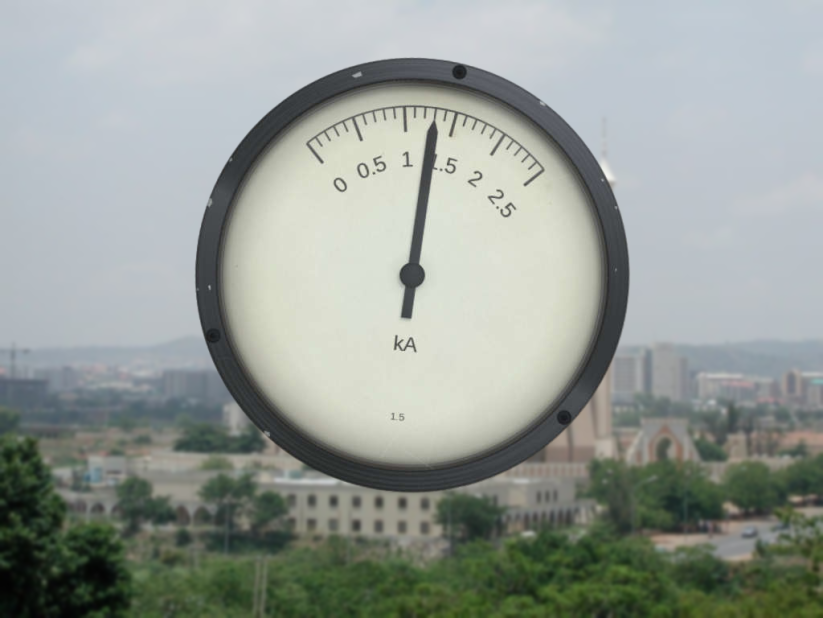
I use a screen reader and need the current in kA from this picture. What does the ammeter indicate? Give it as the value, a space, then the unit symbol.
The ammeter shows 1.3 kA
